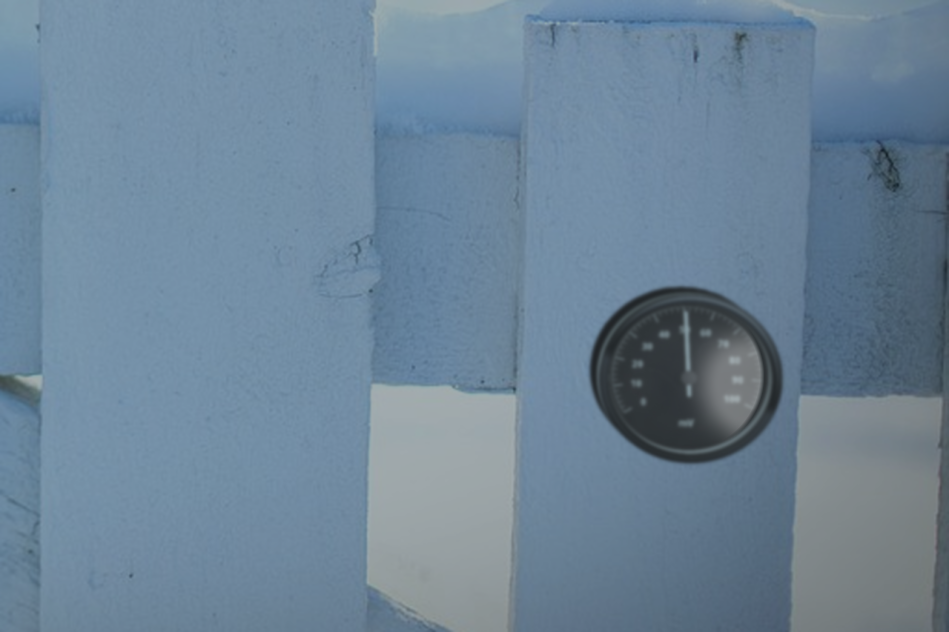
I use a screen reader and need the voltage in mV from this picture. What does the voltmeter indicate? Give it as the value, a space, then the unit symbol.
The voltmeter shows 50 mV
